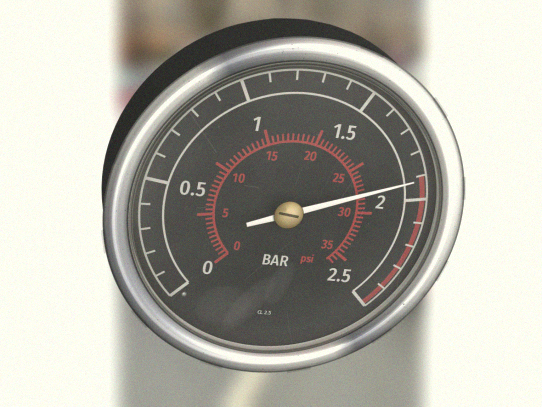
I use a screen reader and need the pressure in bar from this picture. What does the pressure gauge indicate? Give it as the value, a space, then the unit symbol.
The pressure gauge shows 1.9 bar
